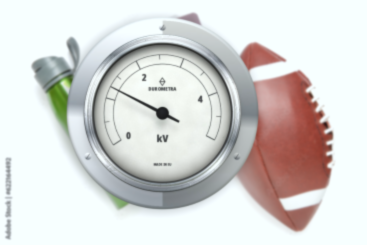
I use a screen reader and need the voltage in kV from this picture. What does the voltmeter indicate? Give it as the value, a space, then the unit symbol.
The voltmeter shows 1.25 kV
